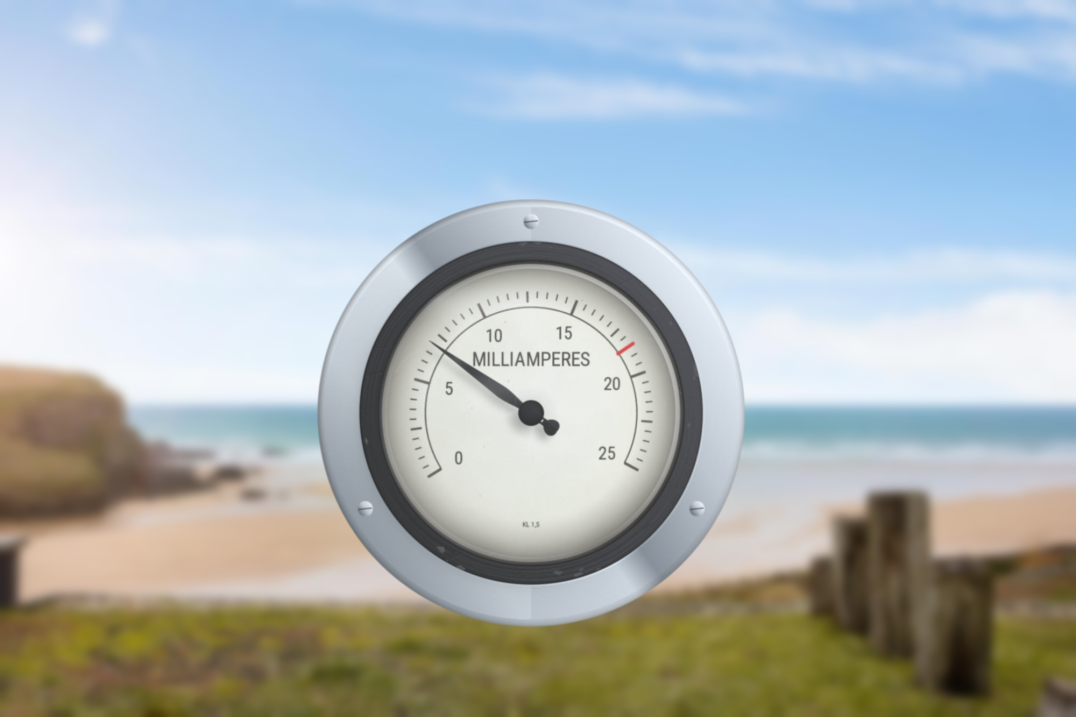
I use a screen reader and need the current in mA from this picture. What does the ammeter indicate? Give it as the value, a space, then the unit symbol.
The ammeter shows 7 mA
